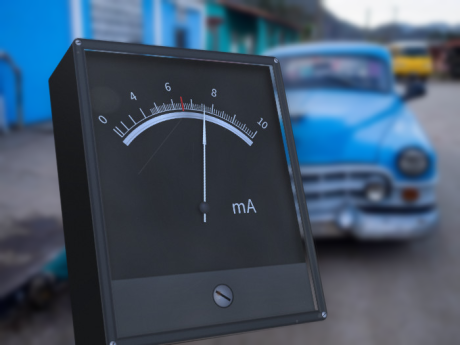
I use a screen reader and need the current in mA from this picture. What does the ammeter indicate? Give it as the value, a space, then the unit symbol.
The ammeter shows 7.5 mA
